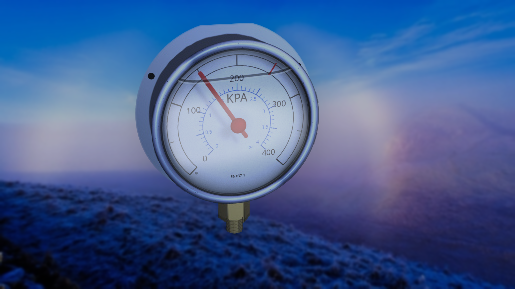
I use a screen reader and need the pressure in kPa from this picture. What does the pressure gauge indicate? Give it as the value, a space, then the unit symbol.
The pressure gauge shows 150 kPa
